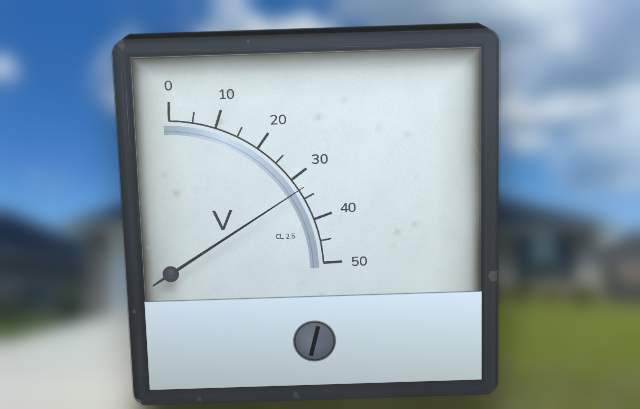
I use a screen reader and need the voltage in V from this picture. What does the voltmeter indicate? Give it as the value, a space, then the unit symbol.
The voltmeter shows 32.5 V
